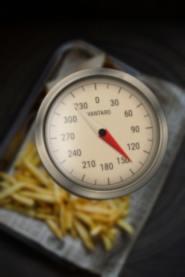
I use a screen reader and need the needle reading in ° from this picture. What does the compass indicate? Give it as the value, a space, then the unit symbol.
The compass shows 142.5 °
